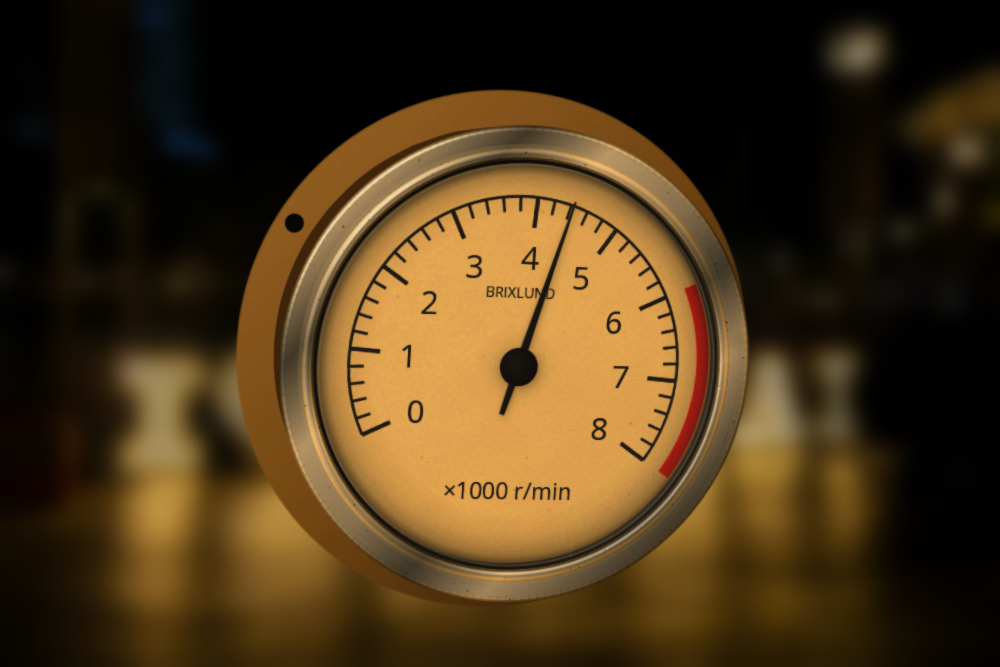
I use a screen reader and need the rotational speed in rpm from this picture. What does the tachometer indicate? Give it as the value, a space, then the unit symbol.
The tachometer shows 4400 rpm
